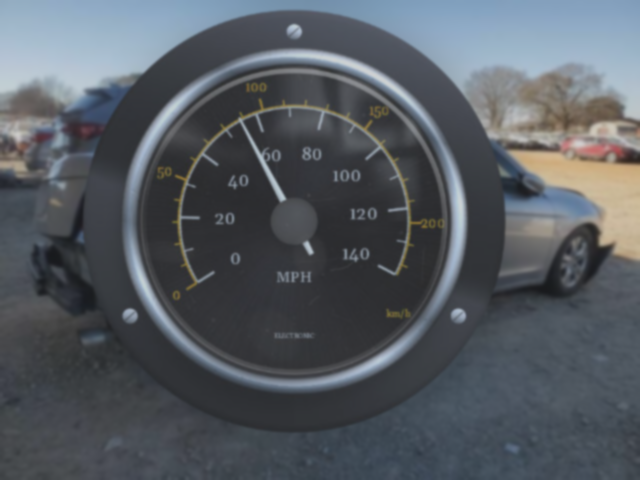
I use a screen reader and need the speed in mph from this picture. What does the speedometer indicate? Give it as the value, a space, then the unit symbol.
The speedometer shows 55 mph
